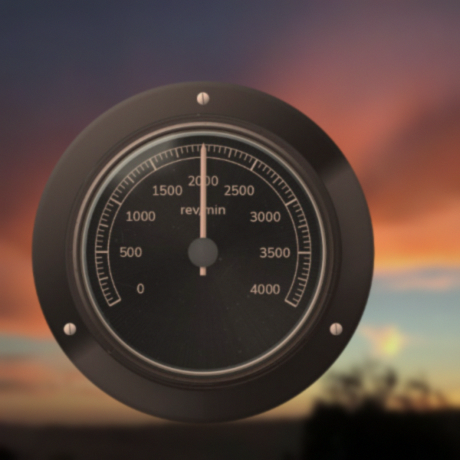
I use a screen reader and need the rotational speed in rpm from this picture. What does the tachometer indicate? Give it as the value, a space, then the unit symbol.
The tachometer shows 2000 rpm
